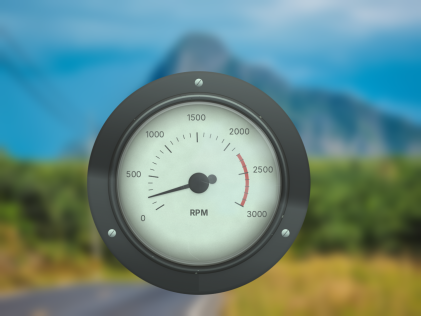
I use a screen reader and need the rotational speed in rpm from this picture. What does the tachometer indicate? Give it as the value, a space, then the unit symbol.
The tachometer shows 200 rpm
